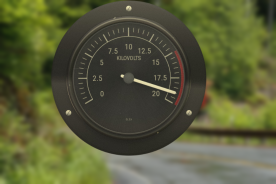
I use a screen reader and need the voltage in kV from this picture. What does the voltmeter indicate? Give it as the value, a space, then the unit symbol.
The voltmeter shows 19 kV
